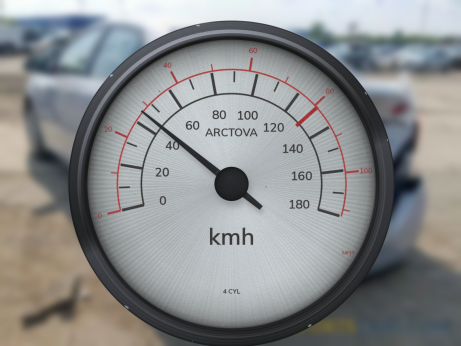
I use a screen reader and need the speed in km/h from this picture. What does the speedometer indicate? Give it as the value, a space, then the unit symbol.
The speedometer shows 45 km/h
